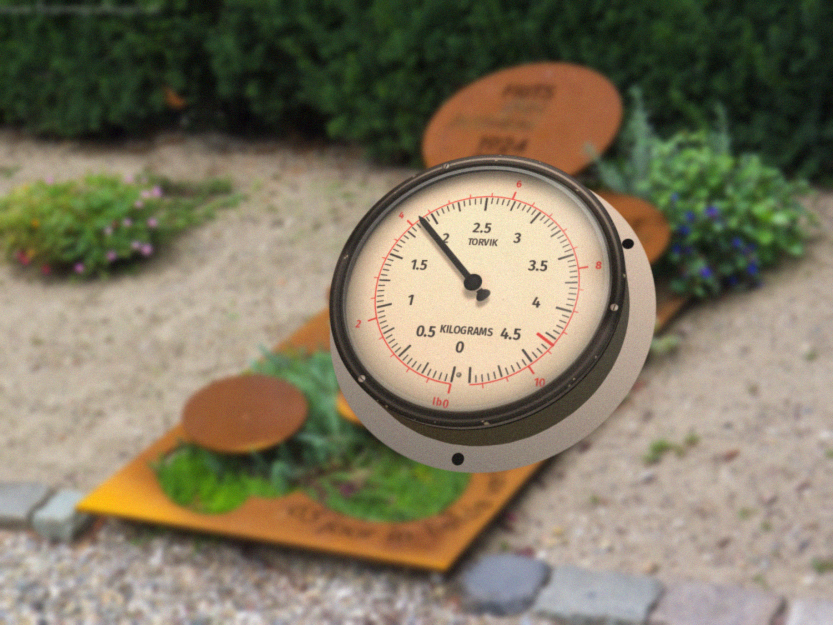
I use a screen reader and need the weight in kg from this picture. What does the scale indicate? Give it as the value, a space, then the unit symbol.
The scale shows 1.9 kg
